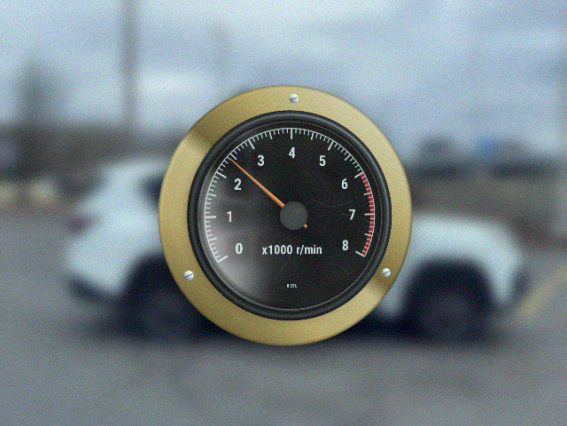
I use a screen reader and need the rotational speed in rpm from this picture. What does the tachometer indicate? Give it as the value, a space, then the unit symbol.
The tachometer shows 2400 rpm
